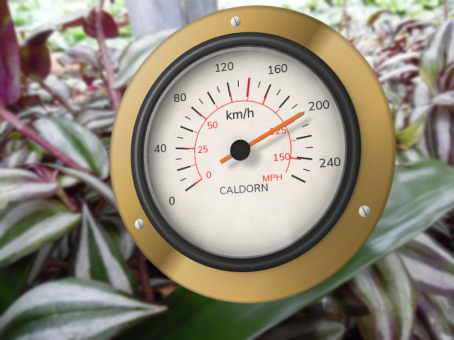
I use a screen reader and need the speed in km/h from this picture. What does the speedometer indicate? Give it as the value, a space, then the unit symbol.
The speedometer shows 200 km/h
